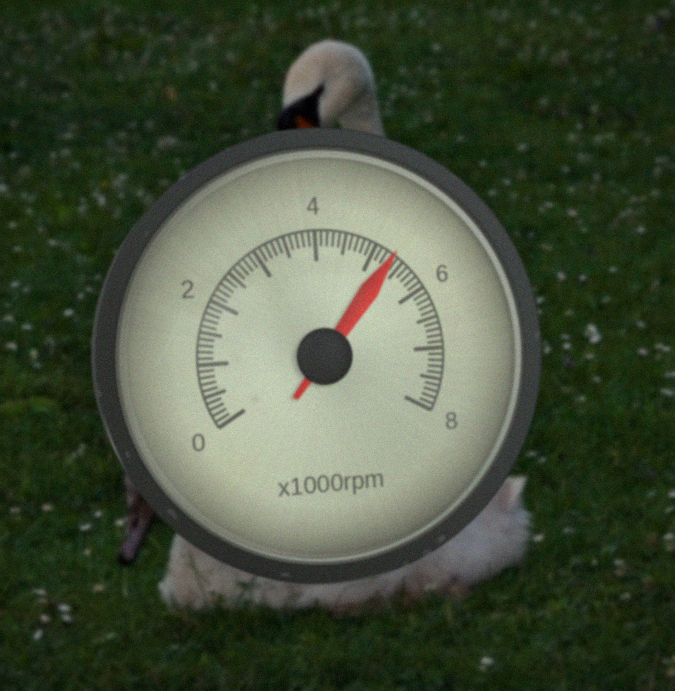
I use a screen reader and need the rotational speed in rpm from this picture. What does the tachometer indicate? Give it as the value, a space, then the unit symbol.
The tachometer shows 5300 rpm
